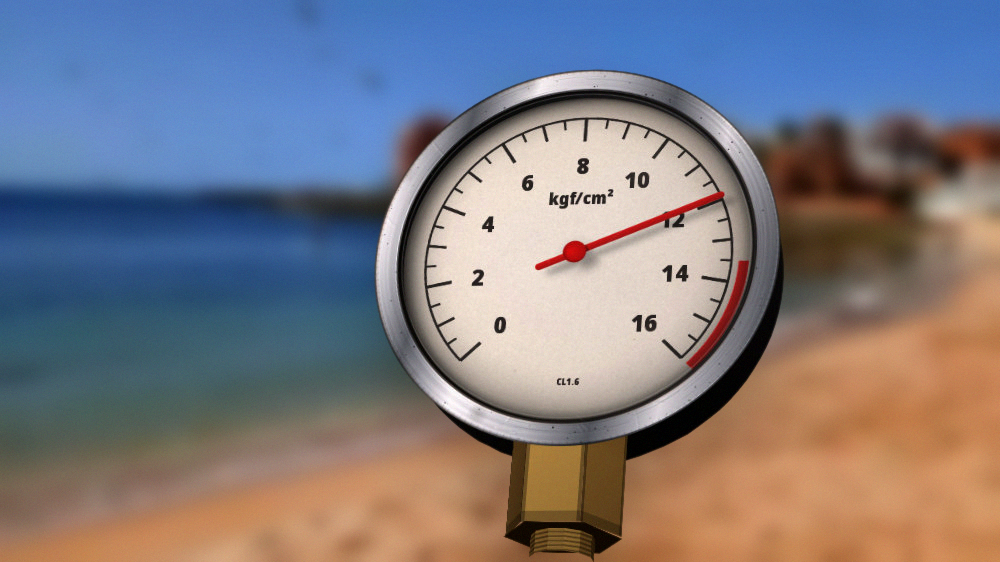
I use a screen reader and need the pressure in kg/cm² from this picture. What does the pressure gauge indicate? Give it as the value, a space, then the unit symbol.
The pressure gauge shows 12 kg/cm²
